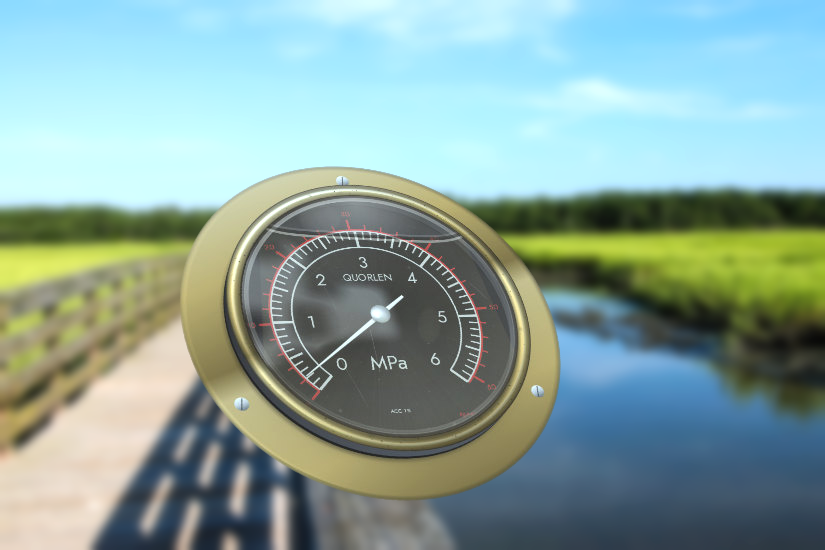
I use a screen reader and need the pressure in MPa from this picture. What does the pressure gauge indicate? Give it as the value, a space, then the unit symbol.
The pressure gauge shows 0.2 MPa
